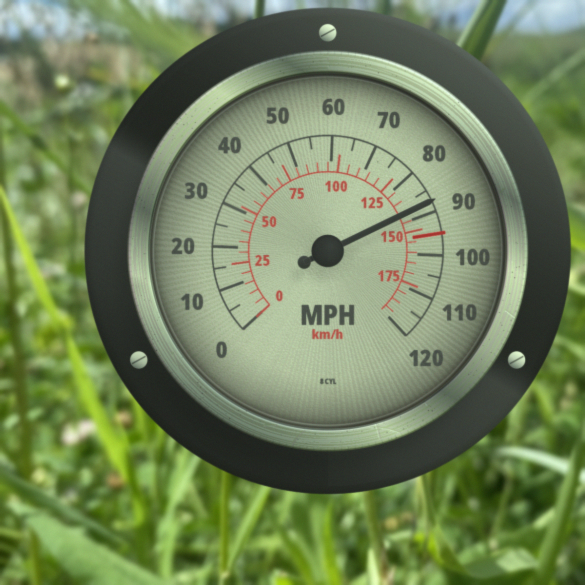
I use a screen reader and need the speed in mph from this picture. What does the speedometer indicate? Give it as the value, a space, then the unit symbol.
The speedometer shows 87.5 mph
